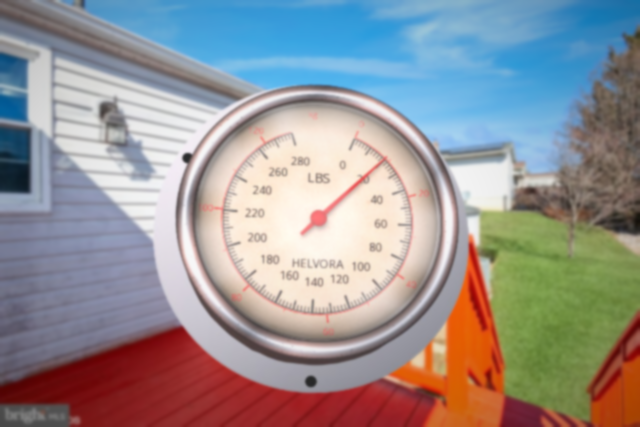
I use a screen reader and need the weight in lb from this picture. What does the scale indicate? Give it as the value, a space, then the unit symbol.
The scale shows 20 lb
